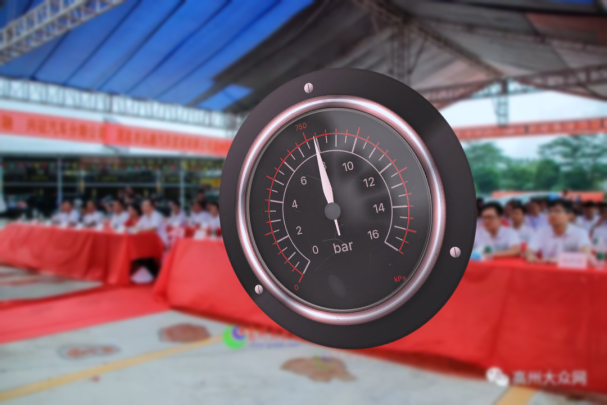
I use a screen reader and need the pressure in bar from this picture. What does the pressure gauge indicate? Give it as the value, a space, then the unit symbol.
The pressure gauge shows 8 bar
